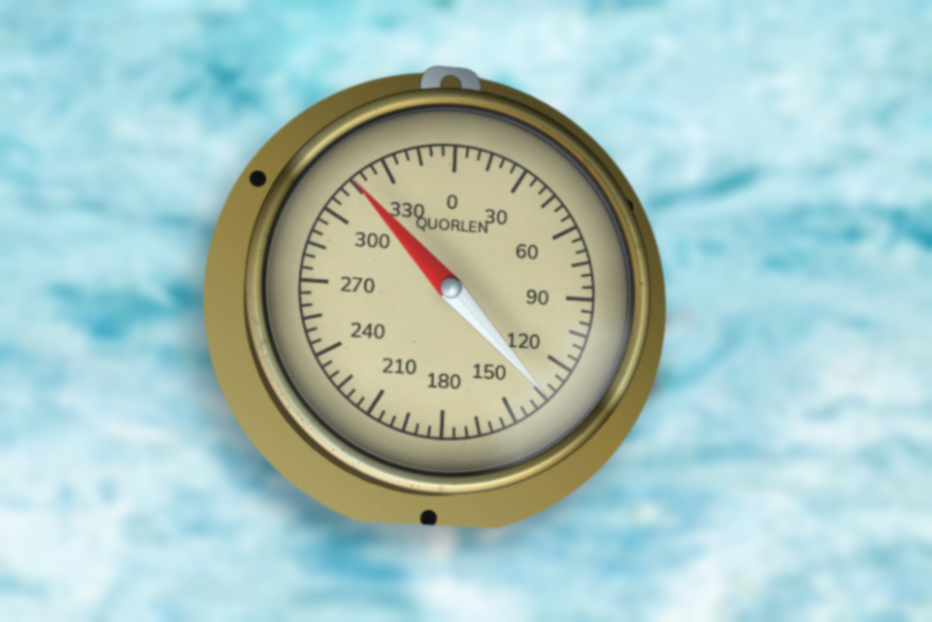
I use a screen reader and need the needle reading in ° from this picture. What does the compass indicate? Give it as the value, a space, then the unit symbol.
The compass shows 315 °
